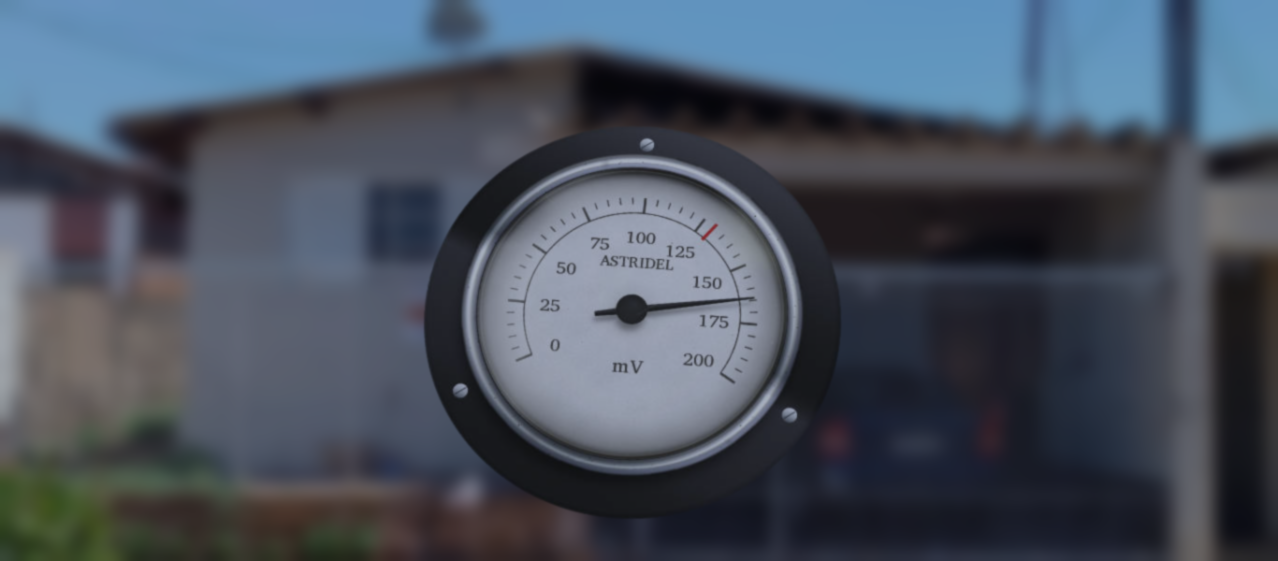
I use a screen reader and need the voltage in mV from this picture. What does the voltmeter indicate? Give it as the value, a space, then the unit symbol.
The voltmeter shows 165 mV
